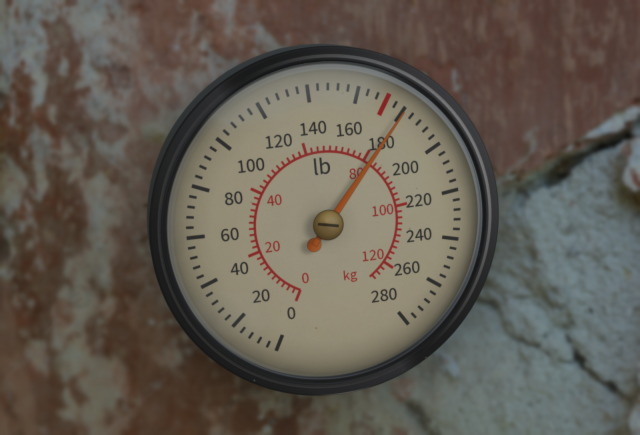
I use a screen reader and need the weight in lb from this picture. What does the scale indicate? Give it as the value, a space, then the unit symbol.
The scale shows 180 lb
